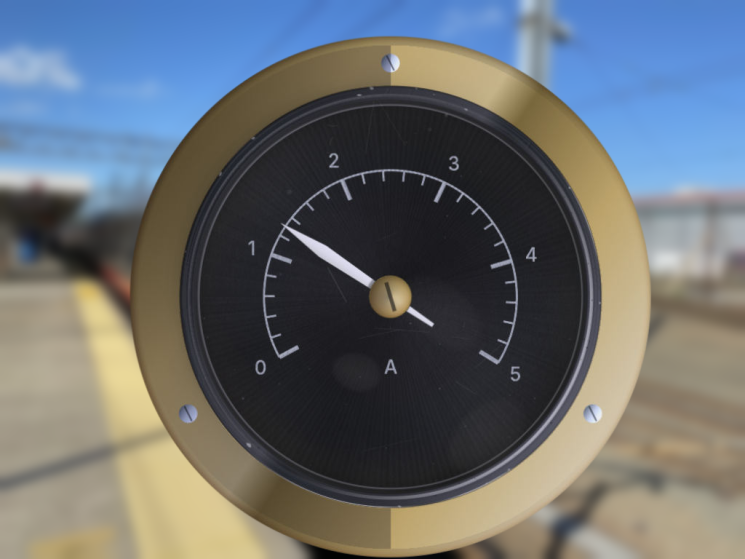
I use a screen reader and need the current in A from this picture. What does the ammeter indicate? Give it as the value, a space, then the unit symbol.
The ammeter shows 1.3 A
